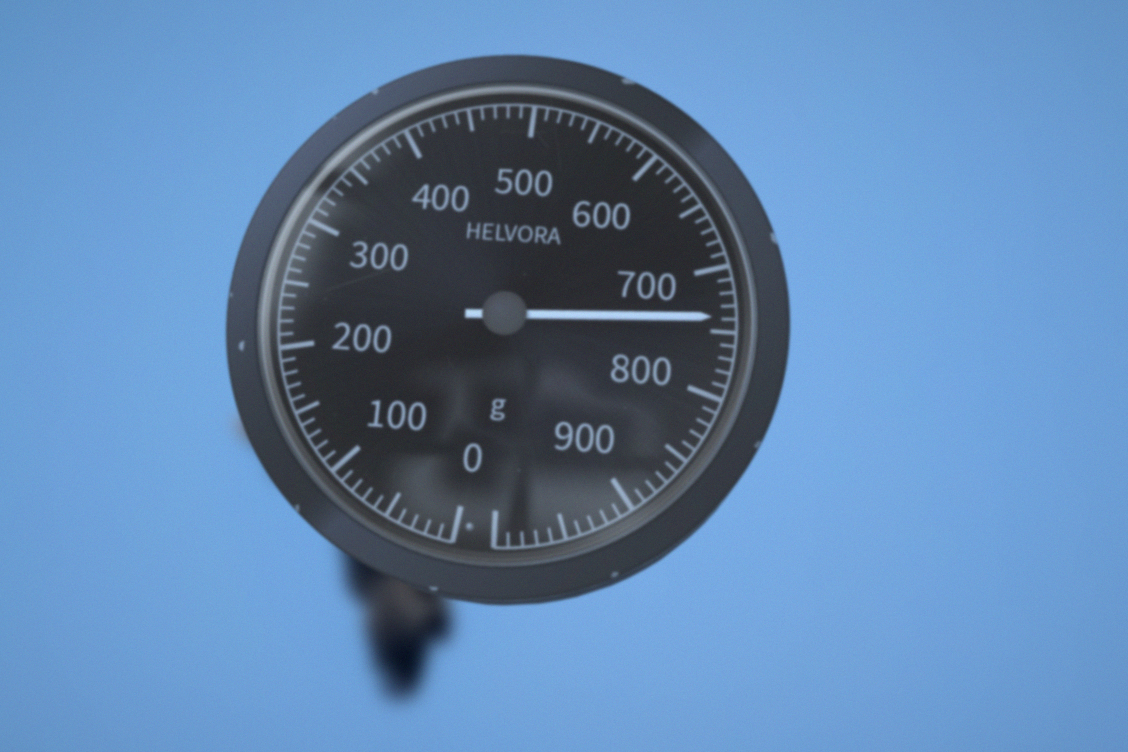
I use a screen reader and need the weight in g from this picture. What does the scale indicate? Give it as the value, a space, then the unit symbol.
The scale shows 740 g
